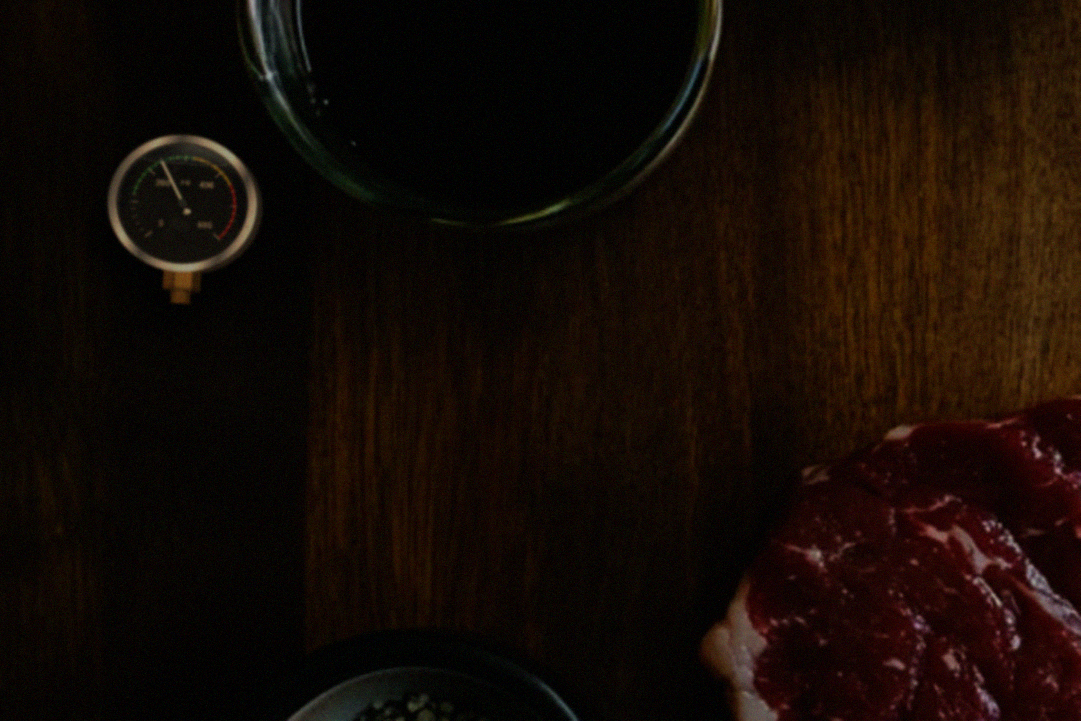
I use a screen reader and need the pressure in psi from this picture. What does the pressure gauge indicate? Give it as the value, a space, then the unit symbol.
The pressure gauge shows 240 psi
